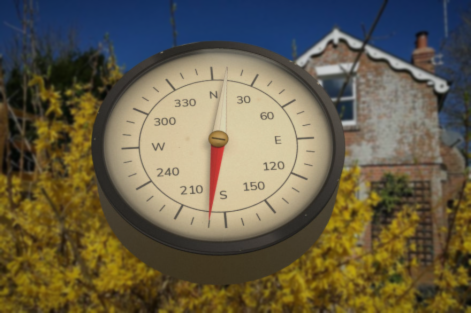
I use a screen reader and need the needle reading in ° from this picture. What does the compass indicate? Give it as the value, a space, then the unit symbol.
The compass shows 190 °
